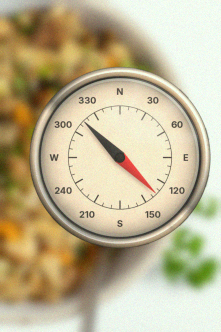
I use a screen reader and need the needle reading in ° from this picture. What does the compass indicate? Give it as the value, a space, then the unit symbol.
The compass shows 135 °
